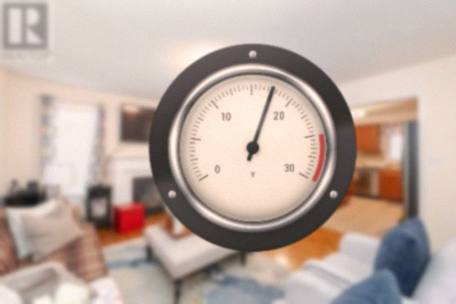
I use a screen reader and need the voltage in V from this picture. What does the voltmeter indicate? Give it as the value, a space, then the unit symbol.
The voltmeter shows 17.5 V
